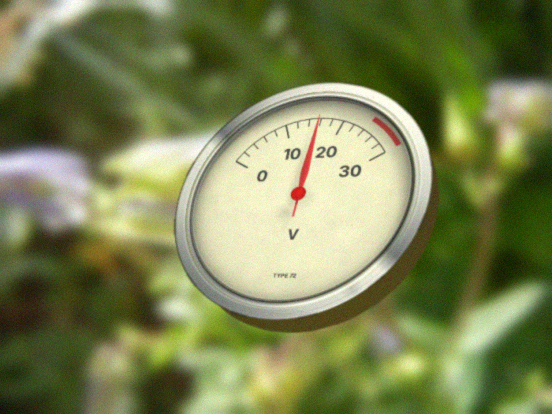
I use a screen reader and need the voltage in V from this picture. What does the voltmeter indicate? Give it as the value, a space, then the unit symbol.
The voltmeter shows 16 V
